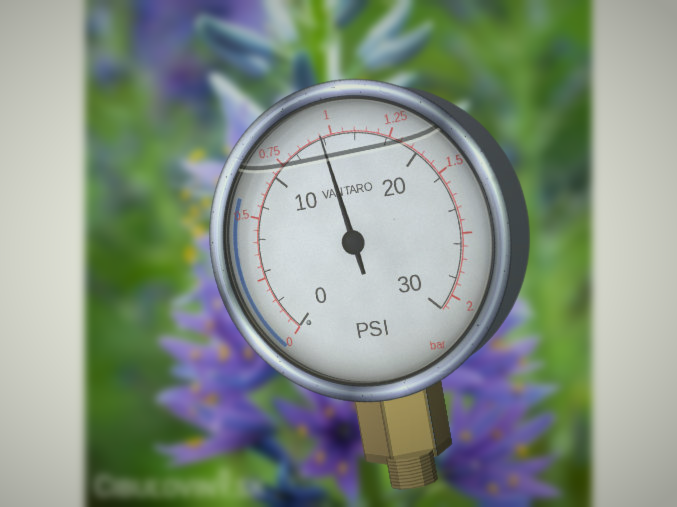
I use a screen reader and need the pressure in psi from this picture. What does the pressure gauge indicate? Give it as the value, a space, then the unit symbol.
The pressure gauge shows 14 psi
